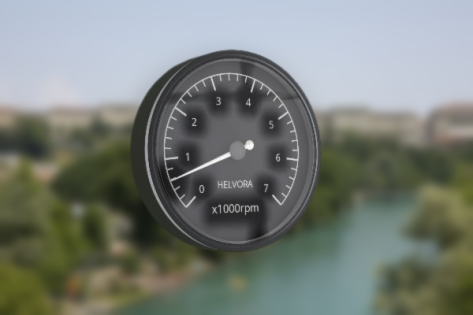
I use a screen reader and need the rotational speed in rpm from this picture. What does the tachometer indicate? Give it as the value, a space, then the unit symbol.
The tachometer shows 600 rpm
